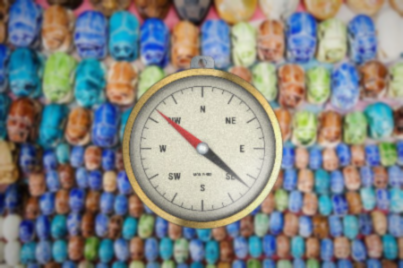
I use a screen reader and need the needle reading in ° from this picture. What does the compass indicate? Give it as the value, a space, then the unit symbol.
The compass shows 310 °
